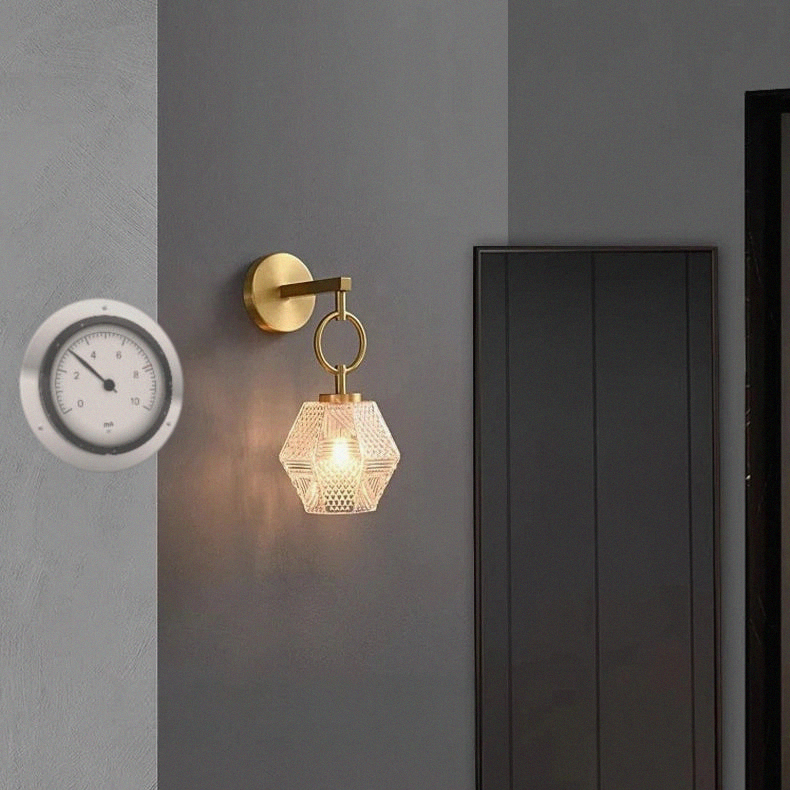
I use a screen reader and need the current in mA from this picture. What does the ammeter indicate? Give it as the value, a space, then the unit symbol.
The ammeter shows 3 mA
